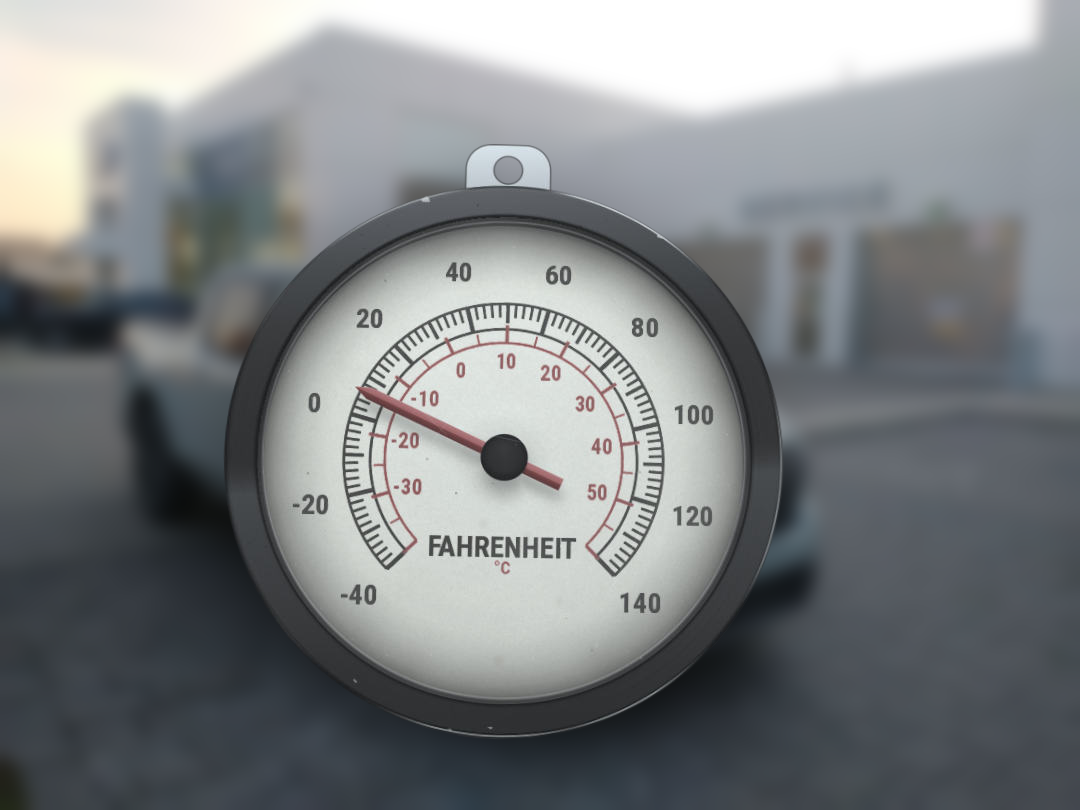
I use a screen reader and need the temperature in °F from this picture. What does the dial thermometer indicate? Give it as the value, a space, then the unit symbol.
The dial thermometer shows 6 °F
